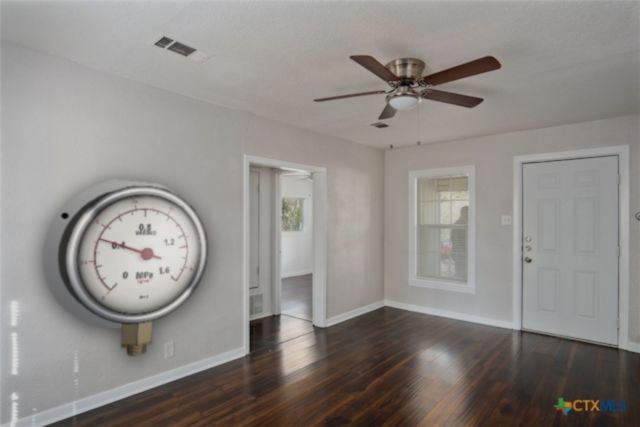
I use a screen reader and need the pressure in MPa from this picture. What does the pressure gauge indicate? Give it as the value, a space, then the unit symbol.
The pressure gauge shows 0.4 MPa
